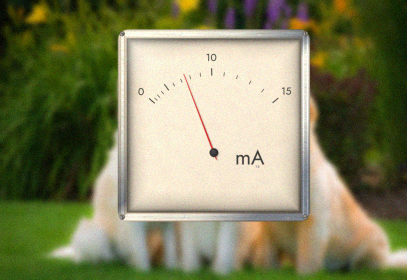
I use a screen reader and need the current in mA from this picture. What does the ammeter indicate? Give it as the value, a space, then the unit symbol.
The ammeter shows 7.5 mA
